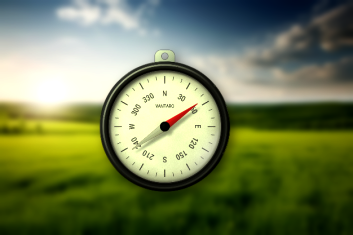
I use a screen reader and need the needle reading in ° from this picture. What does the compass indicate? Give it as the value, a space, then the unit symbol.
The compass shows 55 °
